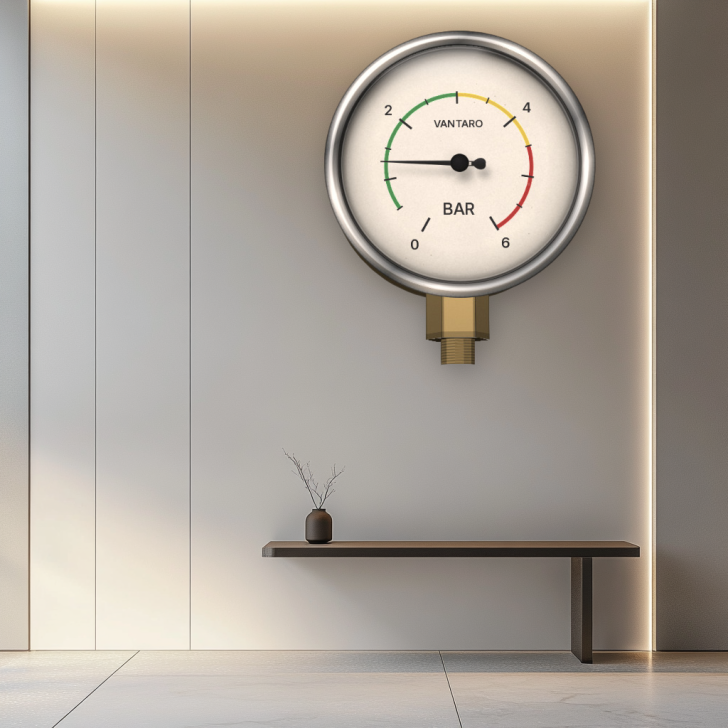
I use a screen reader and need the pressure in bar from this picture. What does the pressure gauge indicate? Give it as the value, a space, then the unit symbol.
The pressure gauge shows 1.25 bar
